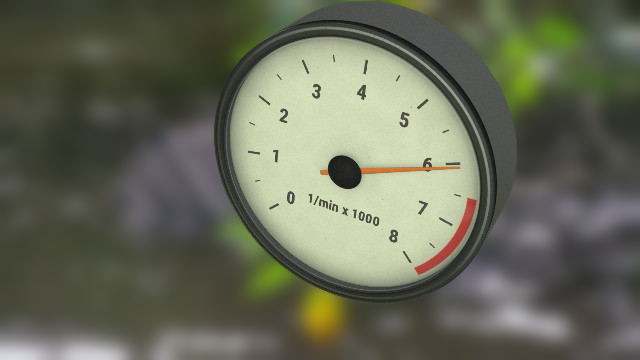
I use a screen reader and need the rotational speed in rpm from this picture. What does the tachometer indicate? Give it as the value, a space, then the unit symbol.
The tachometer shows 6000 rpm
